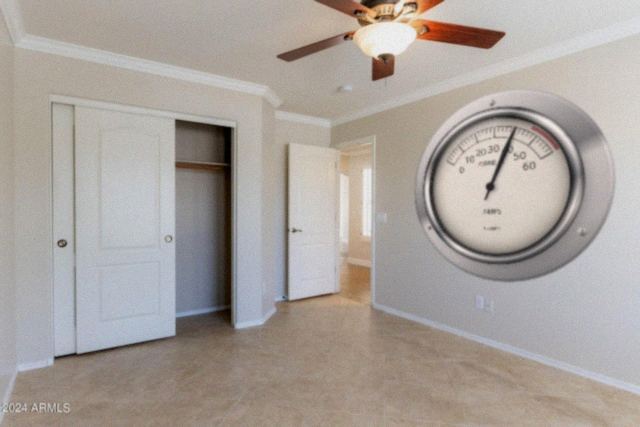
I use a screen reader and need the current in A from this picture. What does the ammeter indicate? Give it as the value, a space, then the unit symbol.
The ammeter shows 40 A
